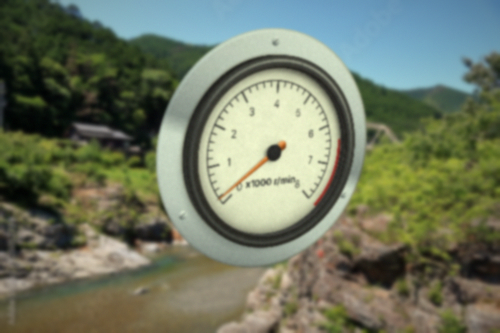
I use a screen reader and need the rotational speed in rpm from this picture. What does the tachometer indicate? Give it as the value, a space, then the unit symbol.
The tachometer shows 200 rpm
